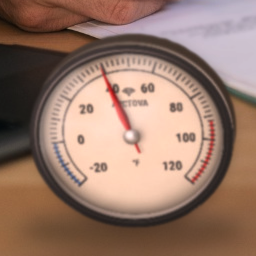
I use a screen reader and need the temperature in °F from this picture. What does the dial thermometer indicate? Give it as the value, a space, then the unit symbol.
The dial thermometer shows 40 °F
